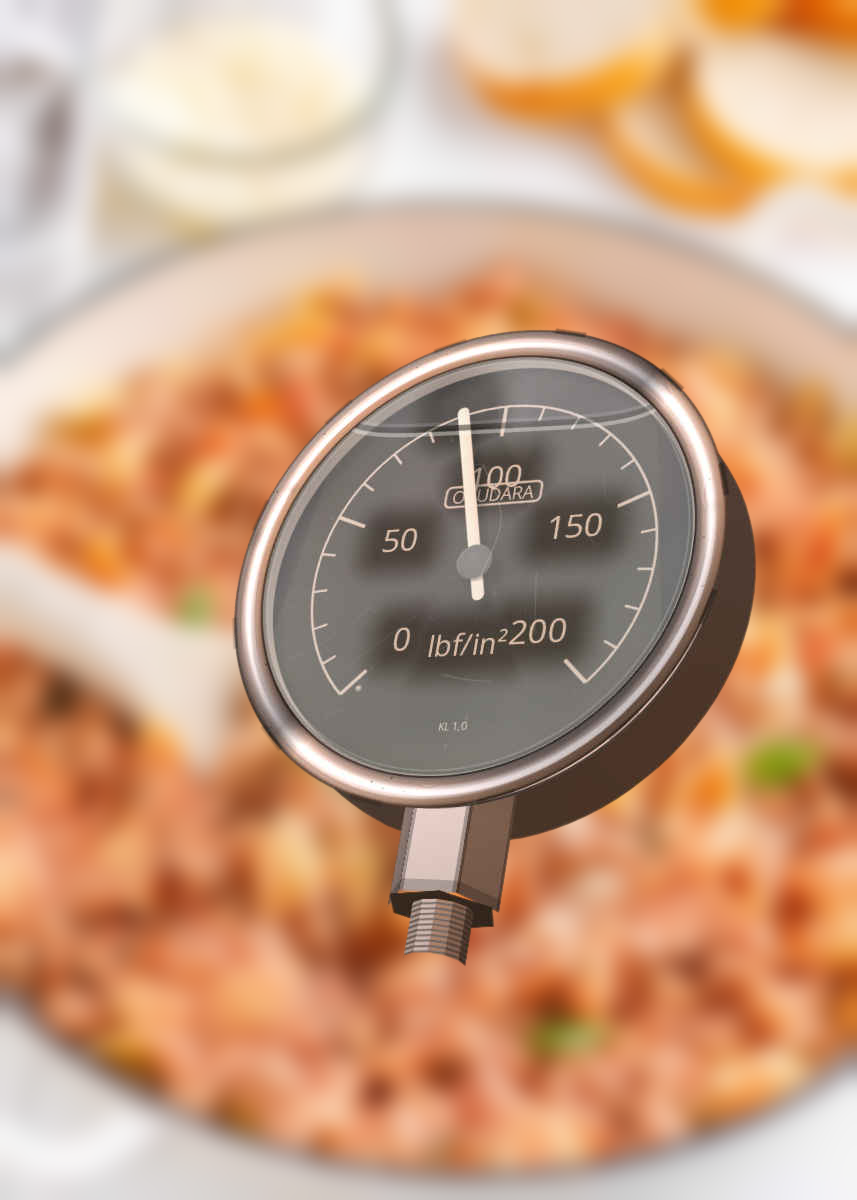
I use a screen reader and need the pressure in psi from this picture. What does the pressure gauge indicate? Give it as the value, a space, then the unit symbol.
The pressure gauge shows 90 psi
